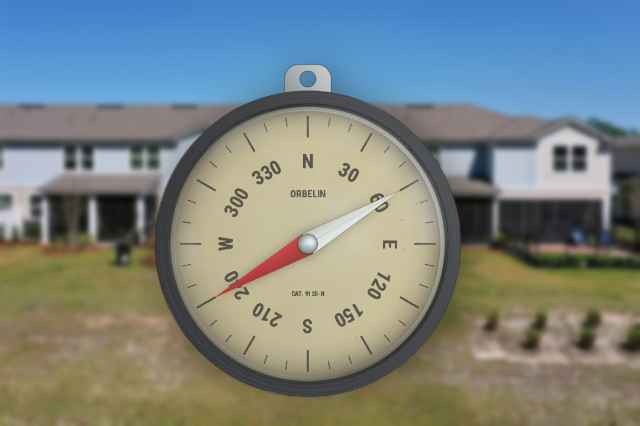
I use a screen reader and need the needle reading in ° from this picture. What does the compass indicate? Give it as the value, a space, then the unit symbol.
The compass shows 240 °
